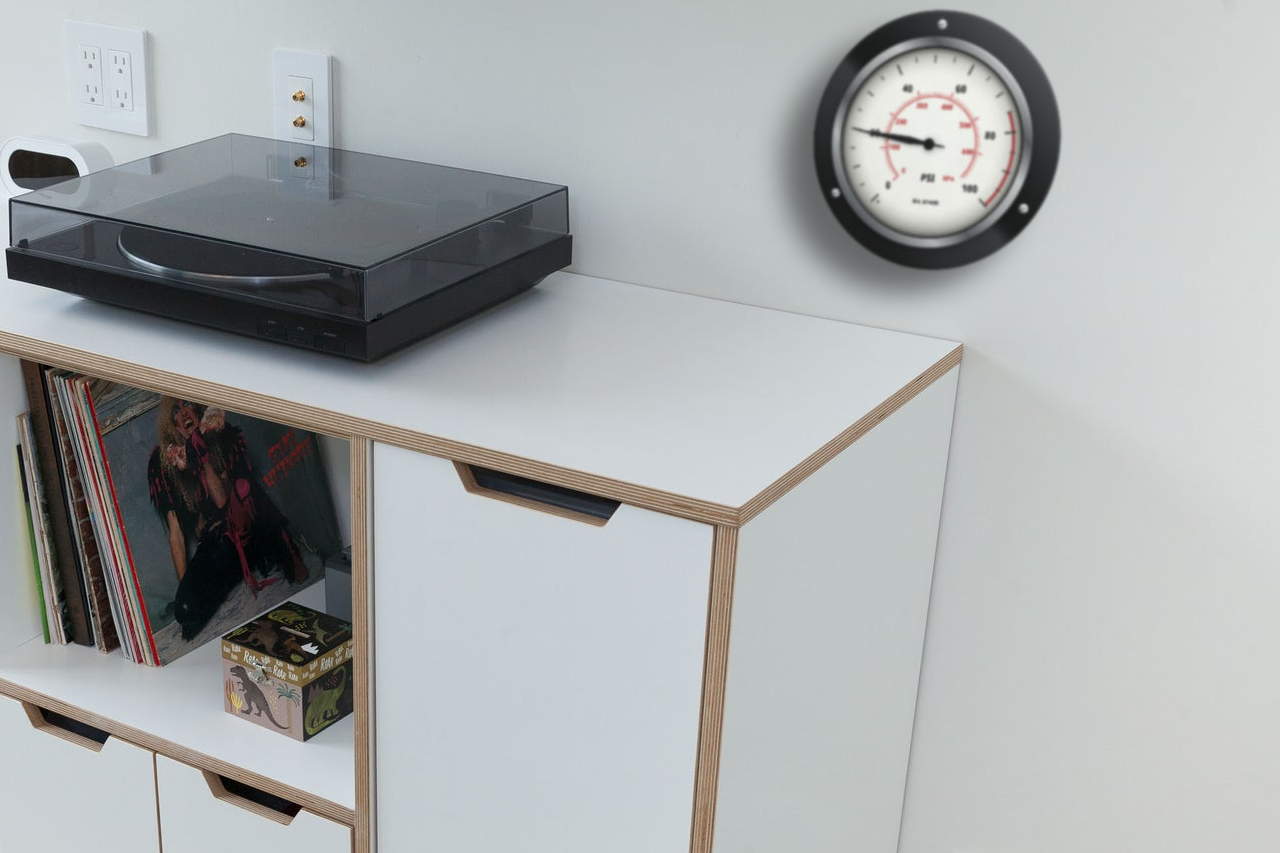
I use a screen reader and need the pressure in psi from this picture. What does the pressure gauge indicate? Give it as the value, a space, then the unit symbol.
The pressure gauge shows 20 psi
